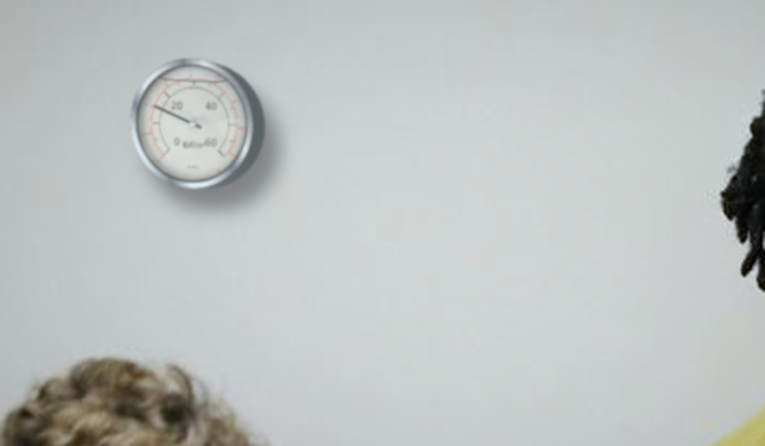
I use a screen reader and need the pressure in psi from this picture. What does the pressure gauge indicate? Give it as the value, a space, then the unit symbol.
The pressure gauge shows 15 psi
